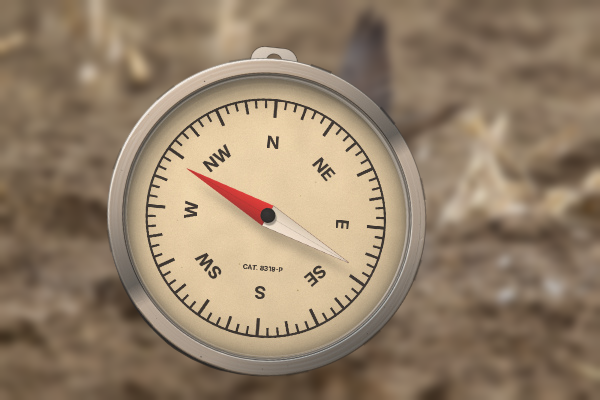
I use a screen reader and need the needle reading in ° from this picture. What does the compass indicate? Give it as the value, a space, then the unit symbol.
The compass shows 295 °
